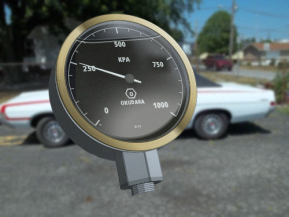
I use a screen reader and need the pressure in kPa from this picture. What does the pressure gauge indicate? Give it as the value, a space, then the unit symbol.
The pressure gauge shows 250 kPa
